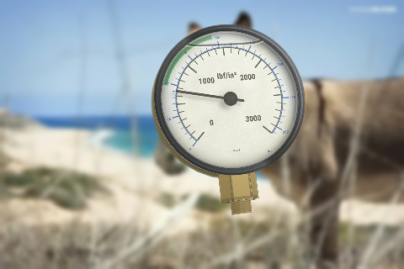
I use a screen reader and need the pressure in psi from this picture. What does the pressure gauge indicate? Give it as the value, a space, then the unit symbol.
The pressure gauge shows 650 psi
